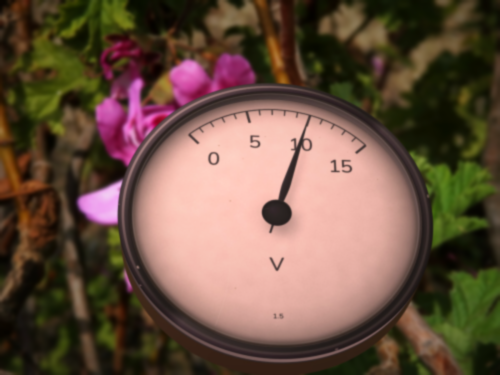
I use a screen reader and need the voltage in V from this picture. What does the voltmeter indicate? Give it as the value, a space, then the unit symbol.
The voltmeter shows 10 V
